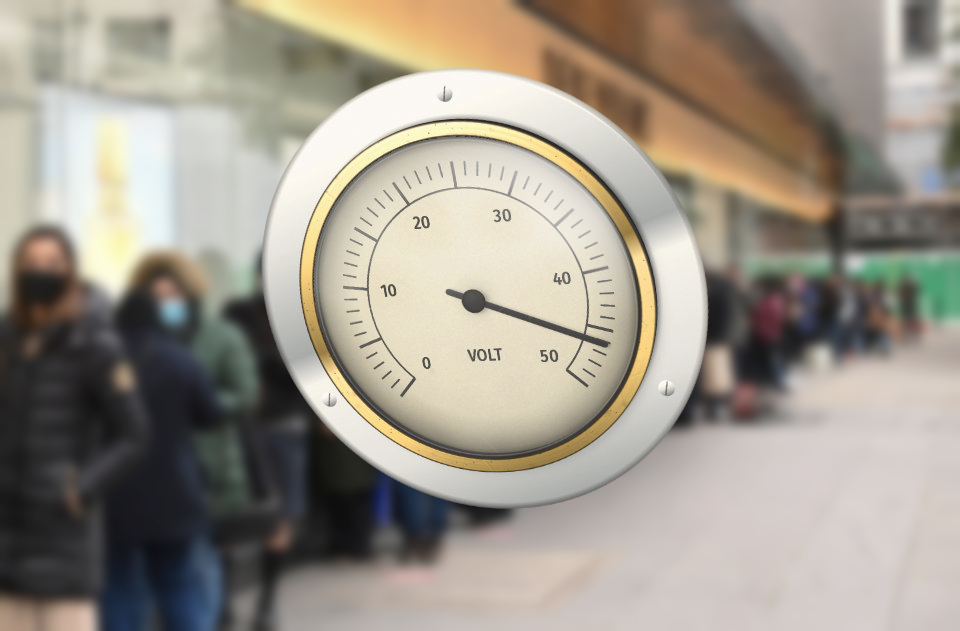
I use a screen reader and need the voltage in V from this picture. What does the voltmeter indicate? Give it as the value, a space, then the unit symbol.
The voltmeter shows 46 V
